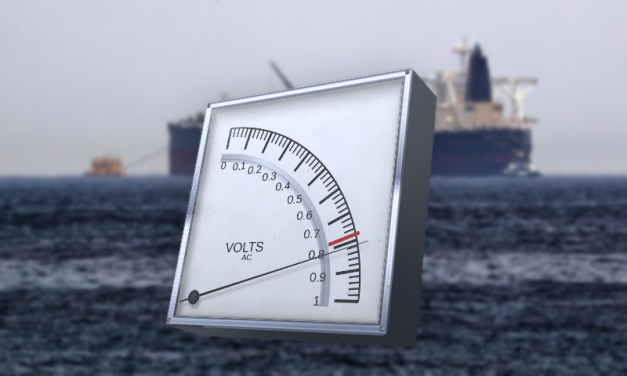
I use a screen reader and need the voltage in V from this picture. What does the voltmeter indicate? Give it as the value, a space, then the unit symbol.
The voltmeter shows 0.82 V
